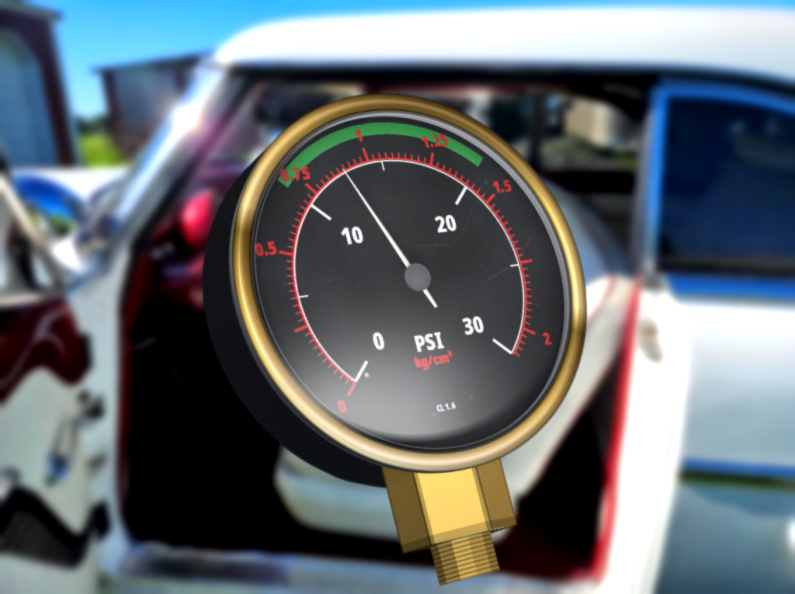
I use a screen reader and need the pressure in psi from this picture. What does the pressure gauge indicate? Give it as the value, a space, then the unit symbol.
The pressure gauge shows 12.5 psi
